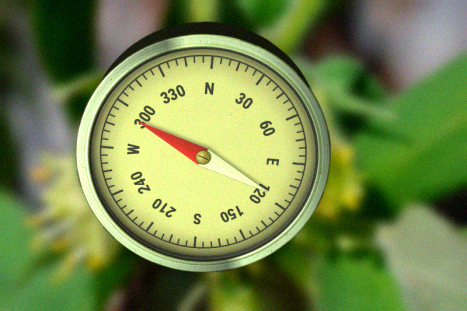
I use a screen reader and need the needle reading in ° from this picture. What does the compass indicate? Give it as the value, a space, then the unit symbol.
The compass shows 295 °
